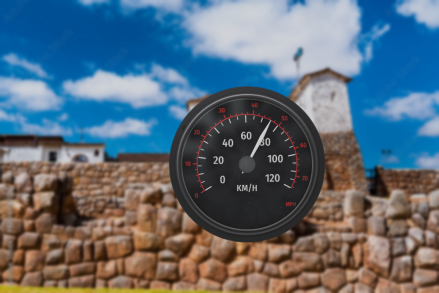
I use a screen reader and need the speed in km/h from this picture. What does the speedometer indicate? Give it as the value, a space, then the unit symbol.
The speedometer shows 75 km/h
